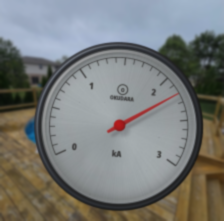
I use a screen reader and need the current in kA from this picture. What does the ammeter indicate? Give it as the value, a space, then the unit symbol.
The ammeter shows 2.2 kA
